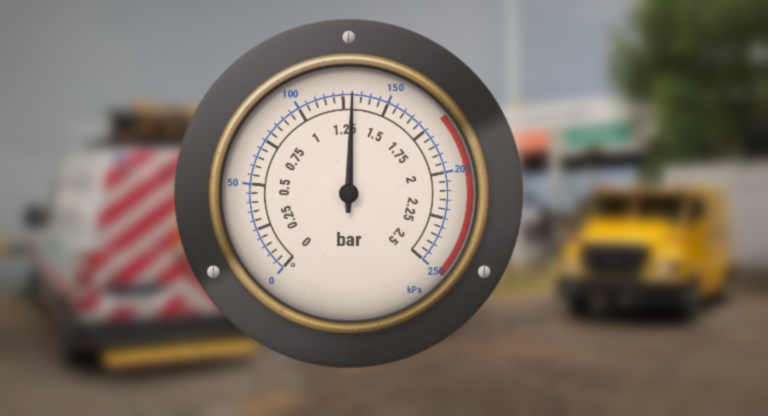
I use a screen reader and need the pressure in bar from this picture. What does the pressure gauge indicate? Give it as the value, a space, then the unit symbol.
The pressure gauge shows 1.3 bar
